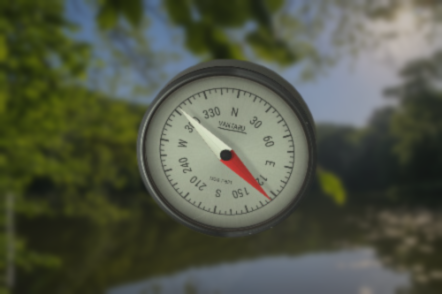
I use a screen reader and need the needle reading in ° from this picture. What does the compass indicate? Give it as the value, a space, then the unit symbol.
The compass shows 125 °
